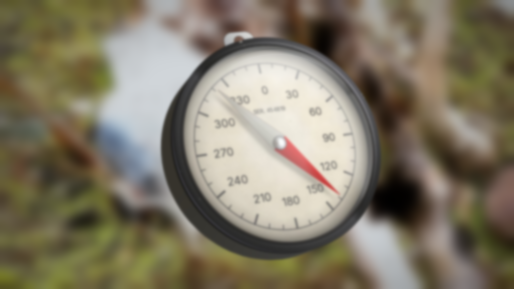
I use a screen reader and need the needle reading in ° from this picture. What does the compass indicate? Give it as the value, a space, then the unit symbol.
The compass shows 140 °
